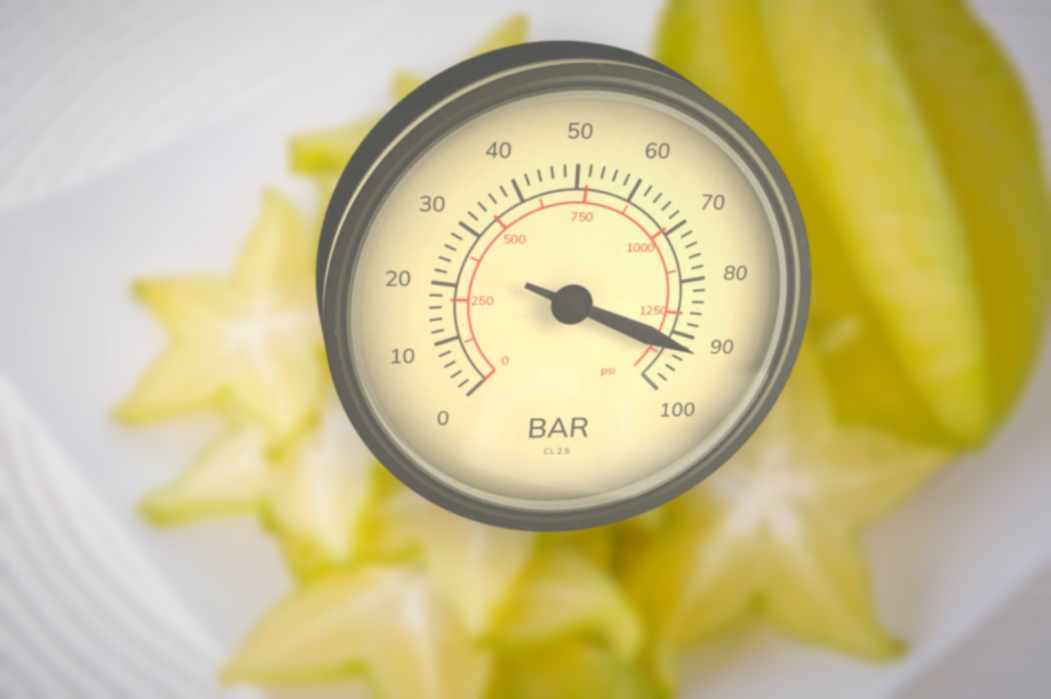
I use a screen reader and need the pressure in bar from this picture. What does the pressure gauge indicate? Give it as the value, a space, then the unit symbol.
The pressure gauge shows 92 bar
